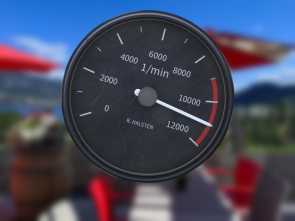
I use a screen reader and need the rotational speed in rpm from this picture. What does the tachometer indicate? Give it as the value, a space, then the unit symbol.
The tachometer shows 11000 rpm
